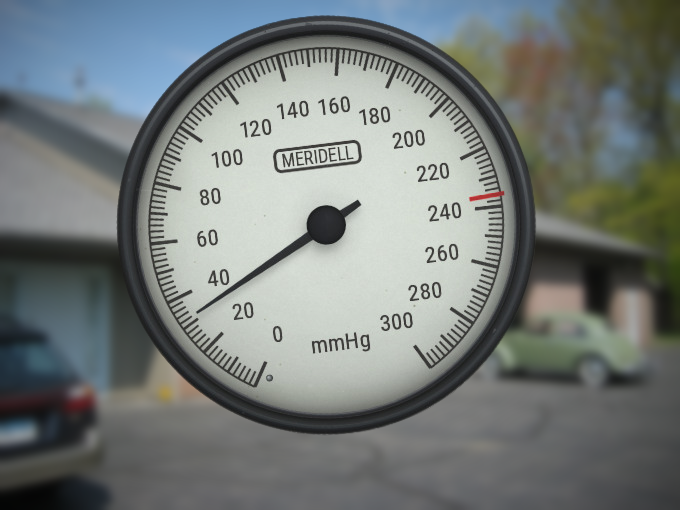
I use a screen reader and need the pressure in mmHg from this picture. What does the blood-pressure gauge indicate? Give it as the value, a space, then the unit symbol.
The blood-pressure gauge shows 32 mmHg
